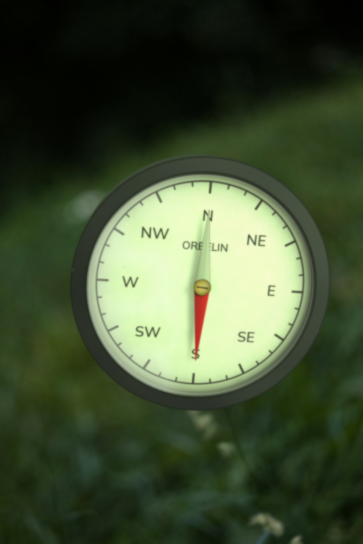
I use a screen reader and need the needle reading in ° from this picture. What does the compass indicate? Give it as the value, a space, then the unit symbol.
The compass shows 180 °
